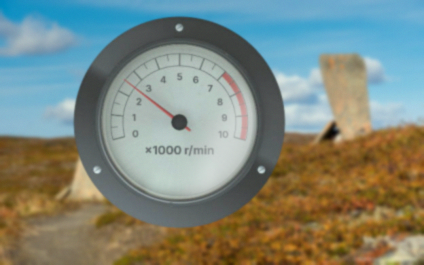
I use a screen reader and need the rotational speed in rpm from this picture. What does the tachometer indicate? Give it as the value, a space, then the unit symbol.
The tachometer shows 2500 rpm
